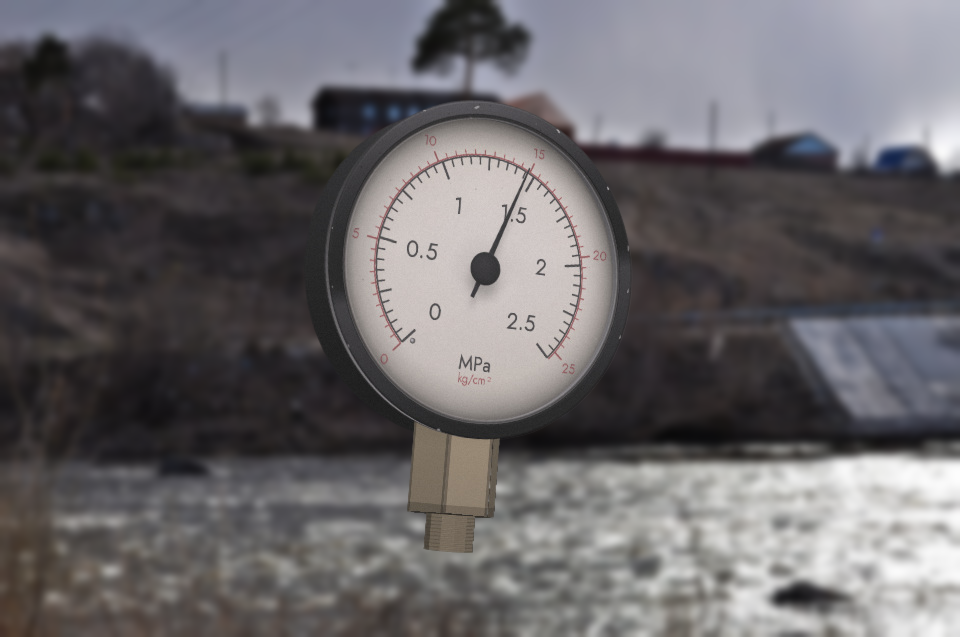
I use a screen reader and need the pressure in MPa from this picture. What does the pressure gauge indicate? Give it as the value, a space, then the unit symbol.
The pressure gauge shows 1.45 MPa
